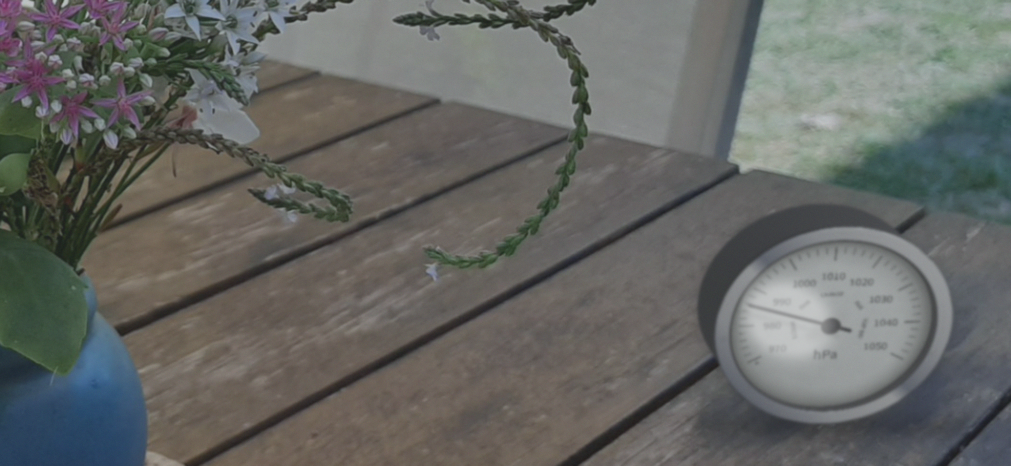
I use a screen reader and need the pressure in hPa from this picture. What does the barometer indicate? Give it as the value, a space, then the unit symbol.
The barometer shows 986 hPa
